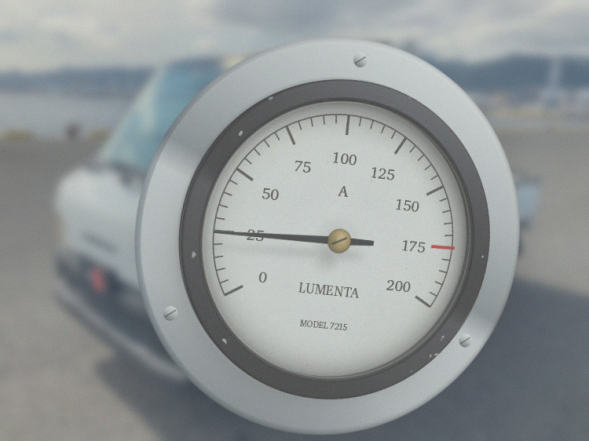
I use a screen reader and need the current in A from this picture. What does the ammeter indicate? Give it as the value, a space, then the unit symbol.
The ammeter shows 25 A
